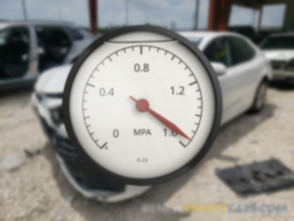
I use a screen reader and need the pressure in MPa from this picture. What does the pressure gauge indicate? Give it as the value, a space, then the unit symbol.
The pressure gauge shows 1.55 MPa
